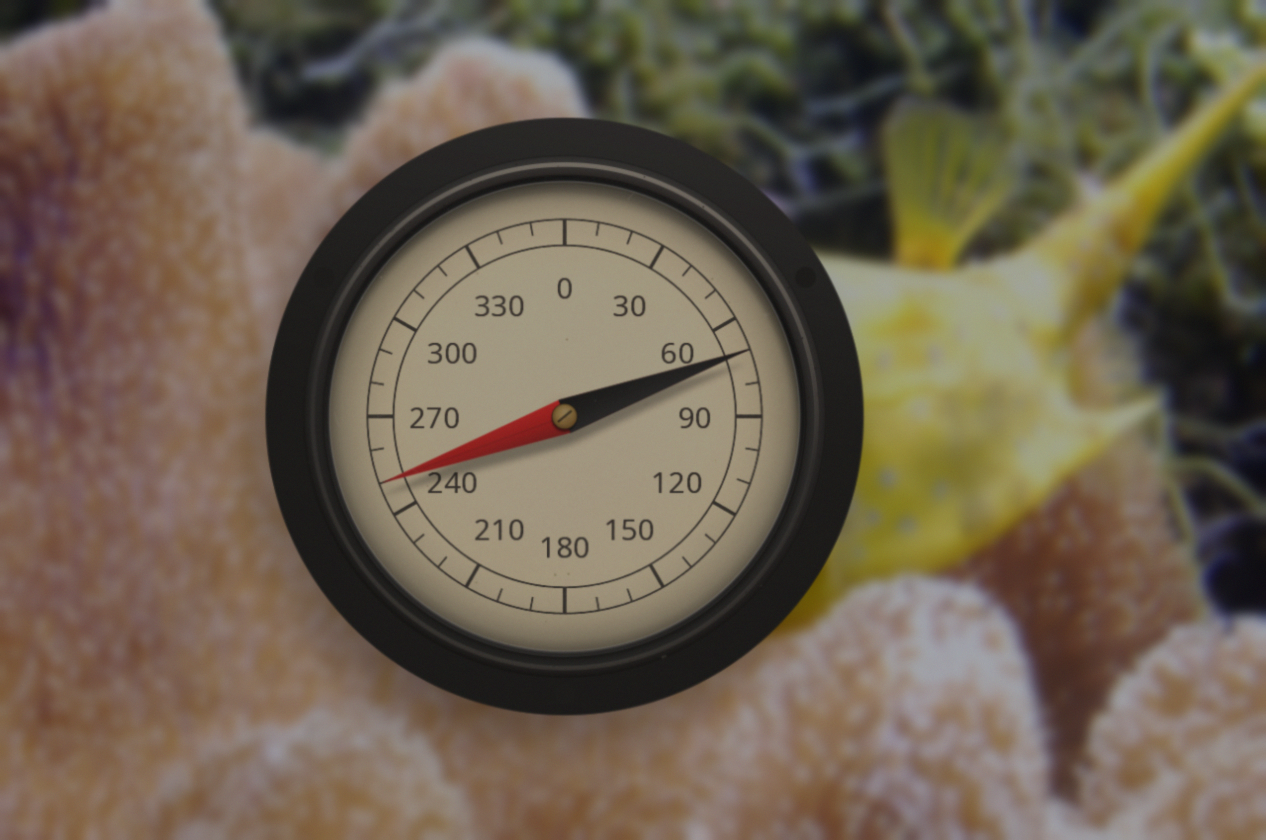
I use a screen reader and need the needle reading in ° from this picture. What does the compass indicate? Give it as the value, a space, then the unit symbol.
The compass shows 250 °
